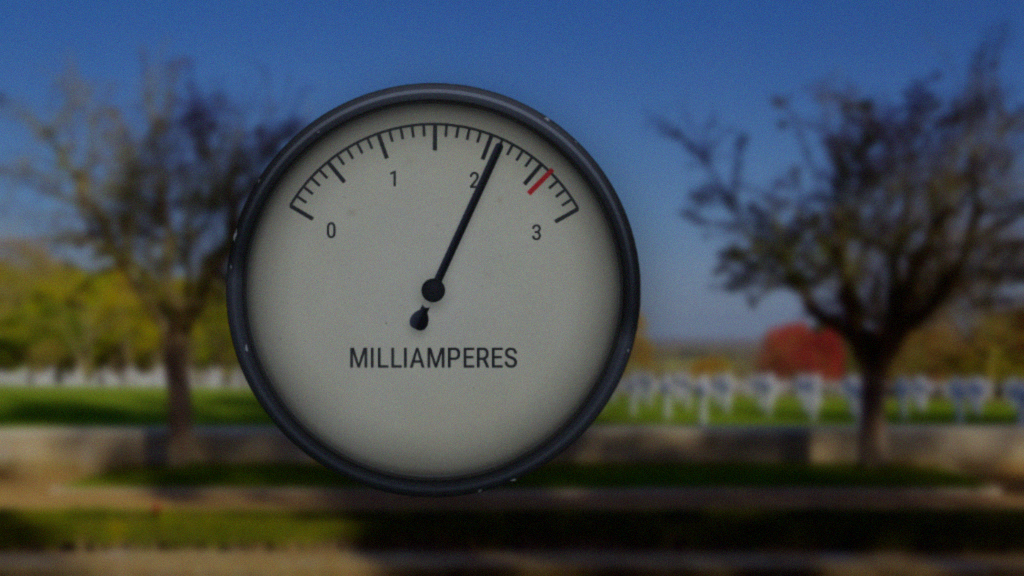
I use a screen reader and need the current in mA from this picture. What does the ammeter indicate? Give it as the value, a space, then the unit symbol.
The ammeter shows 2.1 mA
